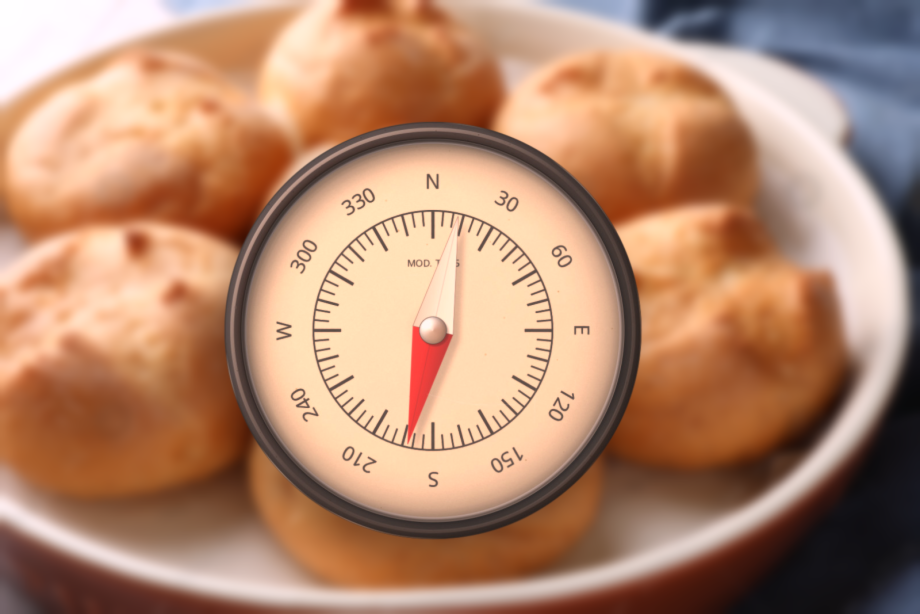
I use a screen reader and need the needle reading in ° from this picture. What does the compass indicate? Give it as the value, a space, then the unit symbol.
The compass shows 192.5 °
